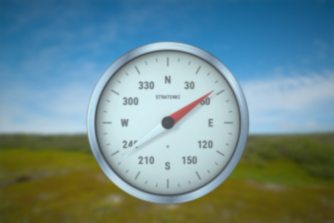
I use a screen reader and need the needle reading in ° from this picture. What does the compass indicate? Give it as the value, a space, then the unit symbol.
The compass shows 55 °
